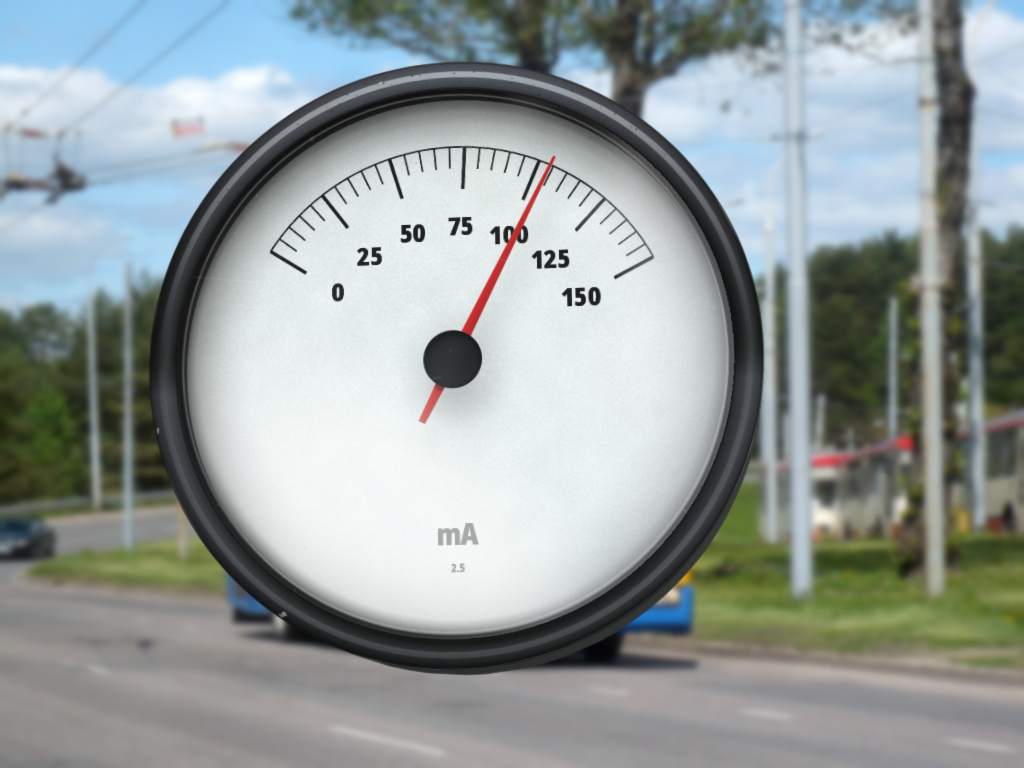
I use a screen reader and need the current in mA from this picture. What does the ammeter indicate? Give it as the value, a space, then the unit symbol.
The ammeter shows 105 mA
